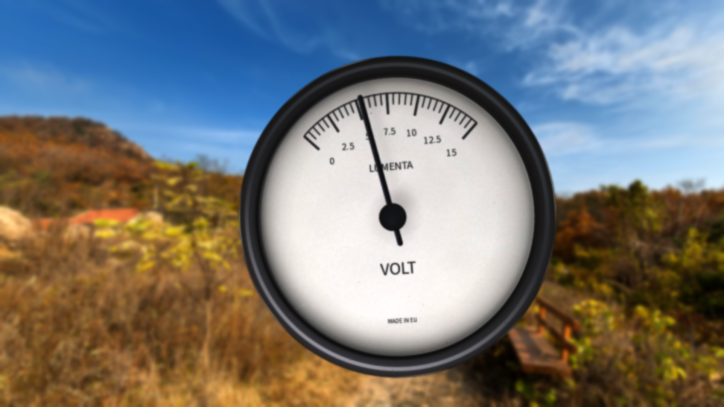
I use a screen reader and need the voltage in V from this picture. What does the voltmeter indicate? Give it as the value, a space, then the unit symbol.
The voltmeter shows 5.5 V
